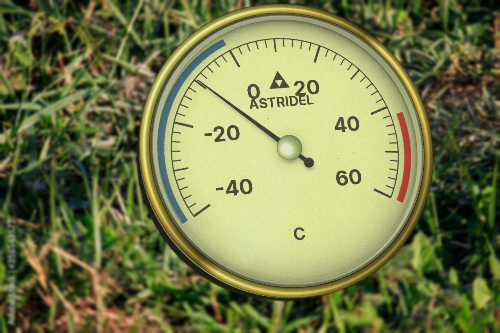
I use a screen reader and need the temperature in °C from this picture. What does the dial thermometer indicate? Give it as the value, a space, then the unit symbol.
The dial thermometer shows -10 °C
